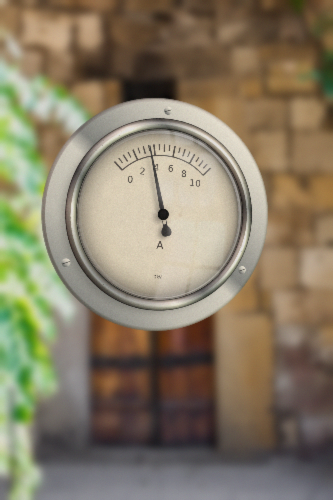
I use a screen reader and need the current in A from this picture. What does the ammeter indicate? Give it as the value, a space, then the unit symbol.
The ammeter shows 3.5 A
